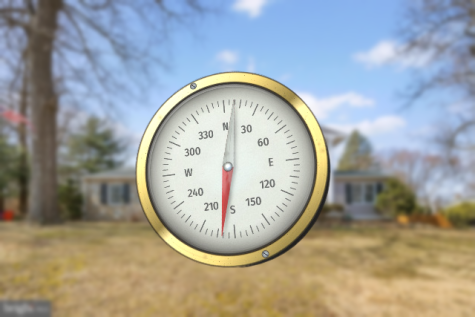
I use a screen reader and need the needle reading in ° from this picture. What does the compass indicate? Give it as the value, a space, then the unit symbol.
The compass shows 190 °
